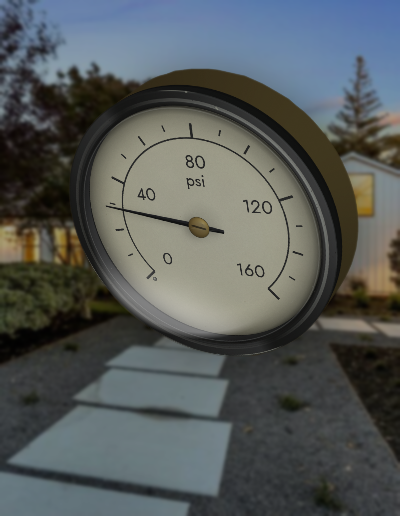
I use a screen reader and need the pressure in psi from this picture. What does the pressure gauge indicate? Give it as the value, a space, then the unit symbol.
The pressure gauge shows 30 psi
